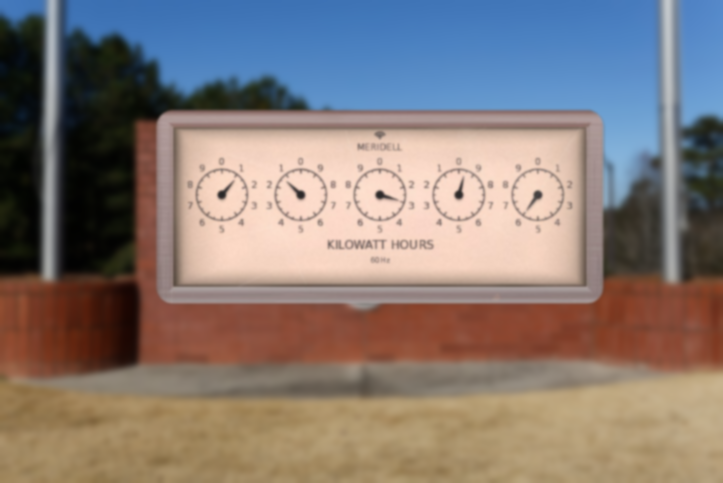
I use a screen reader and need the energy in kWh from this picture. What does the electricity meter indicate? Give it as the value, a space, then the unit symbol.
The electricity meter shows 11296 kWh
